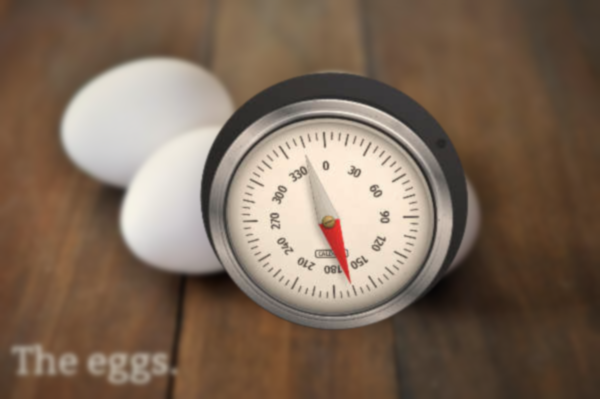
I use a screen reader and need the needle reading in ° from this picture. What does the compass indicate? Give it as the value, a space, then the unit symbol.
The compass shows 165 °
